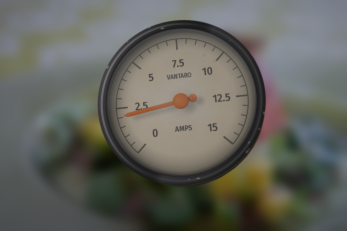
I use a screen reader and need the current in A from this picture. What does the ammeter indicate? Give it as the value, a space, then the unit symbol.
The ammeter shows 2 A
